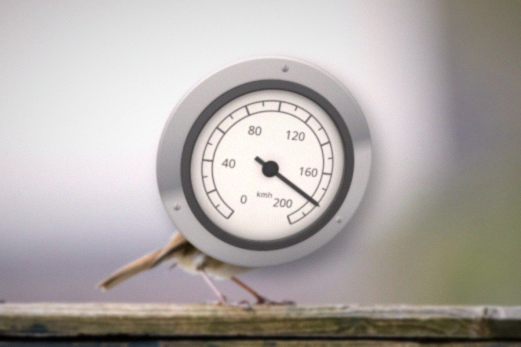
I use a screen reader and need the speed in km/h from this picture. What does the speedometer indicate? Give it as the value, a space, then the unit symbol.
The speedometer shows 180 km/h
